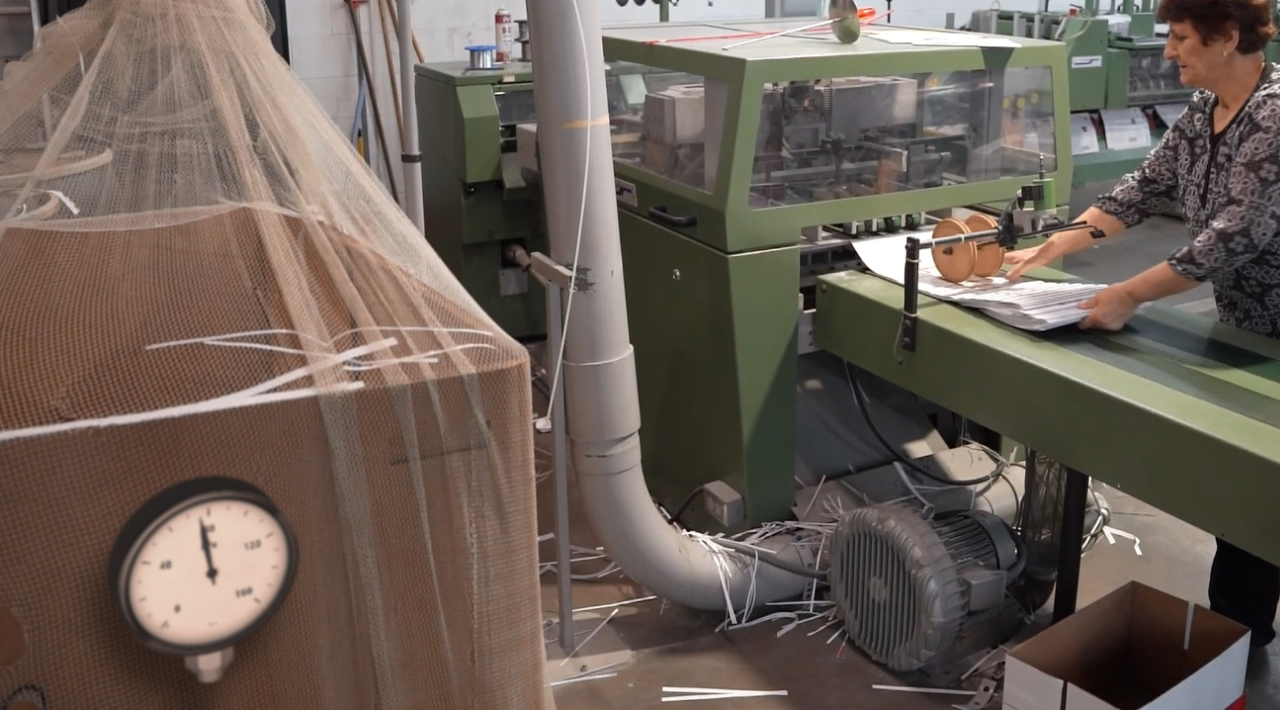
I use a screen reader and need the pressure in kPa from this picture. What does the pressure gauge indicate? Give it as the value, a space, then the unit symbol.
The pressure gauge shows 75 kPa
